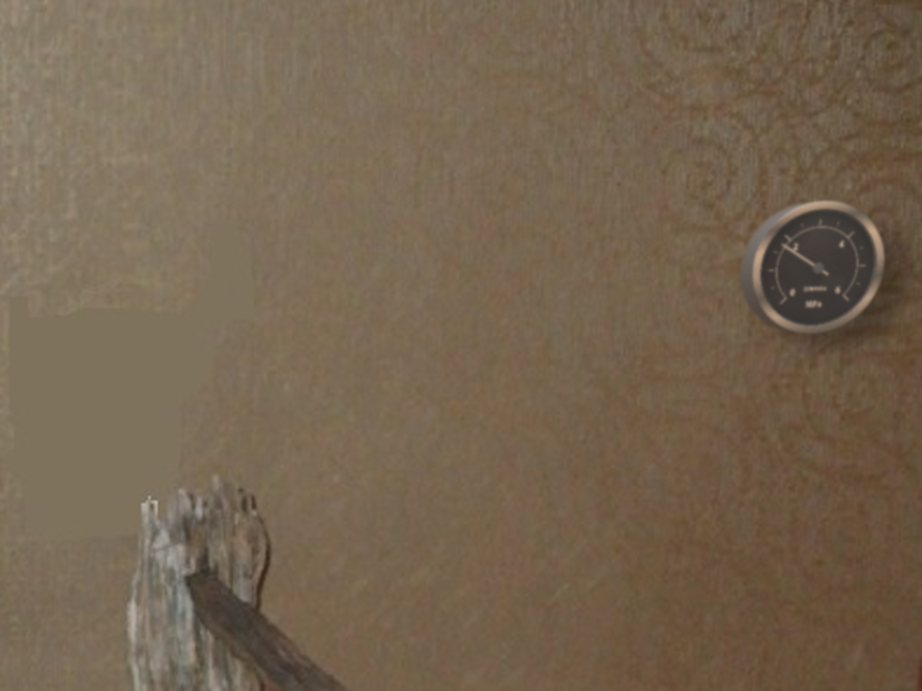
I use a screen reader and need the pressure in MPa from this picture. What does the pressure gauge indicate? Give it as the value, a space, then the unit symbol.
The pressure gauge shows 1.75 MPa
